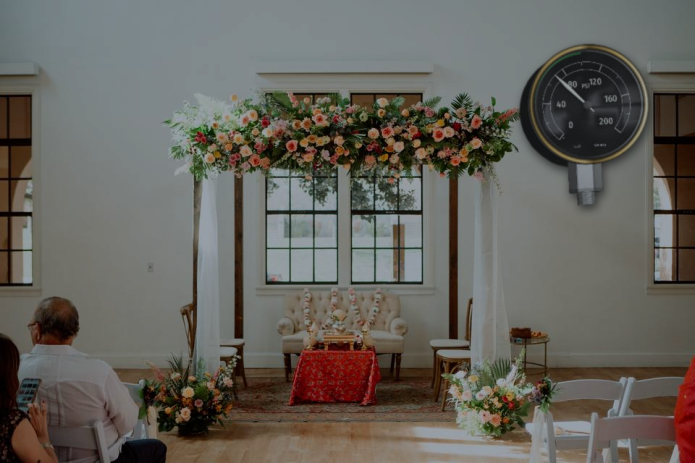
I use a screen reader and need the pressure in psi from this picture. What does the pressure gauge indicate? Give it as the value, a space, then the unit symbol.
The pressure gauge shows 70 psi
